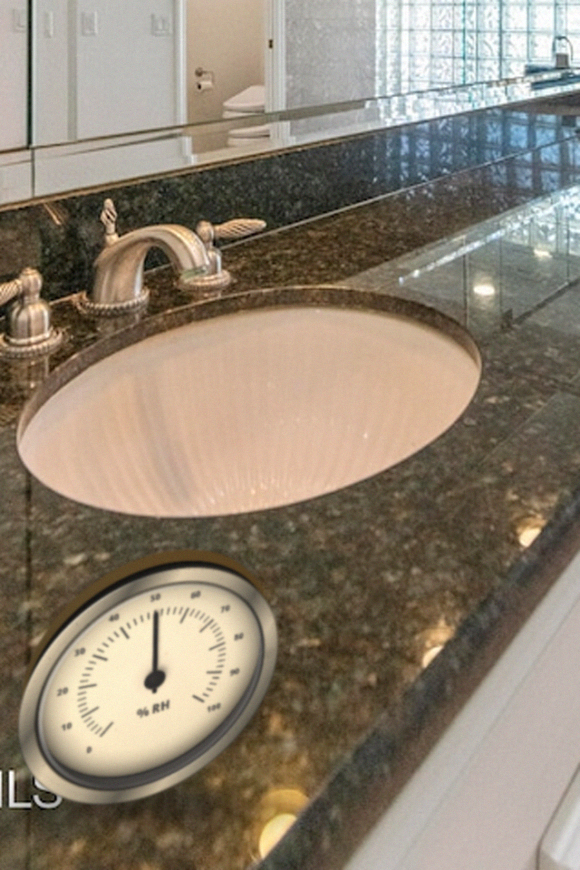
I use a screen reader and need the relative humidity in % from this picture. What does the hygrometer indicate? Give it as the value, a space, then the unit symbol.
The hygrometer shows 50 %
